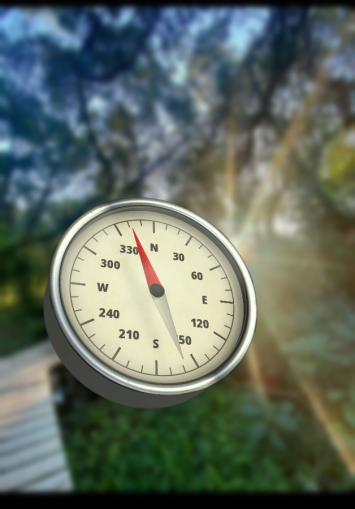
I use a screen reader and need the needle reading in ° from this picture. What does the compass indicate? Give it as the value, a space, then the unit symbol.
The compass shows 340 °
